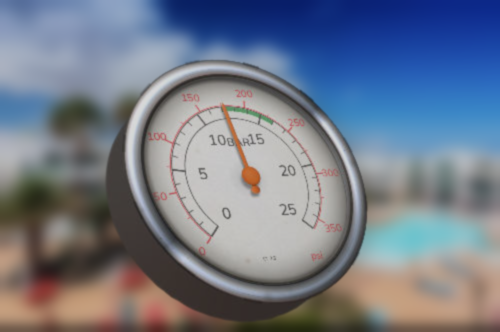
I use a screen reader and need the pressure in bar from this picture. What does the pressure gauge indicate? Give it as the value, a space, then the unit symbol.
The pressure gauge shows 12 bar
